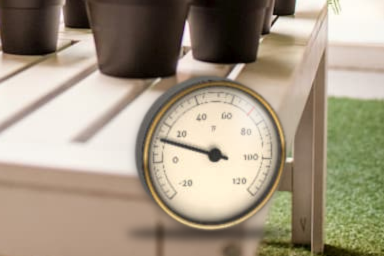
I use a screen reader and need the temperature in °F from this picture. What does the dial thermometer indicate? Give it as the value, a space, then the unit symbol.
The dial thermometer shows 12 °F
